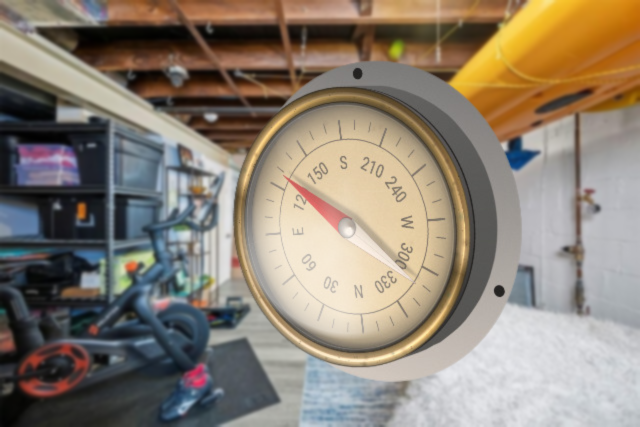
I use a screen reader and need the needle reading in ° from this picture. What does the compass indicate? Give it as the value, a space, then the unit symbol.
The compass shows 130 °
